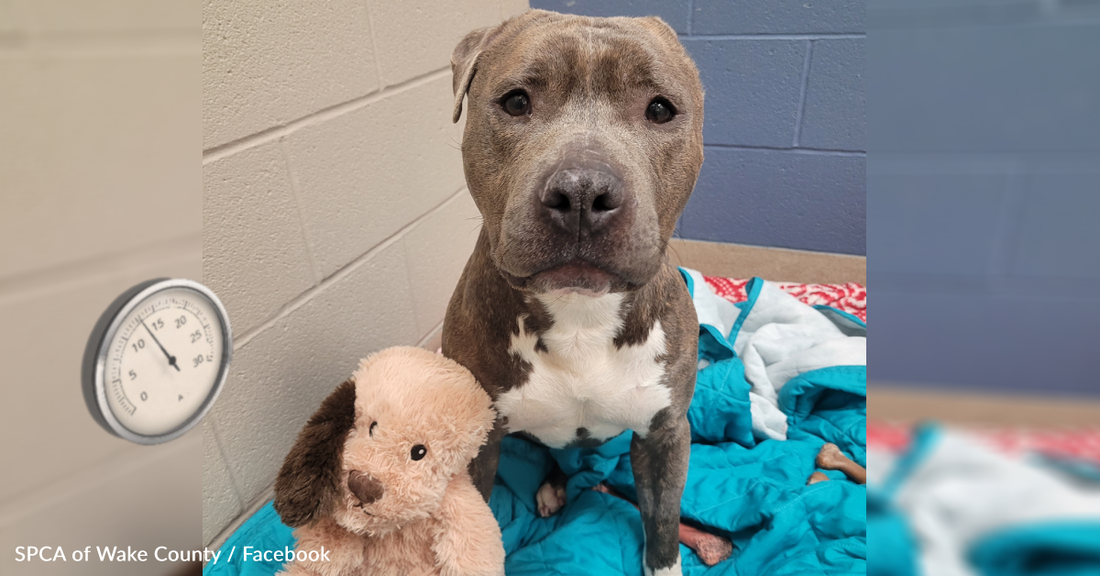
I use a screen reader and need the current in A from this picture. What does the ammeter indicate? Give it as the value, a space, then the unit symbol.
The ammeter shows 12.5 A
